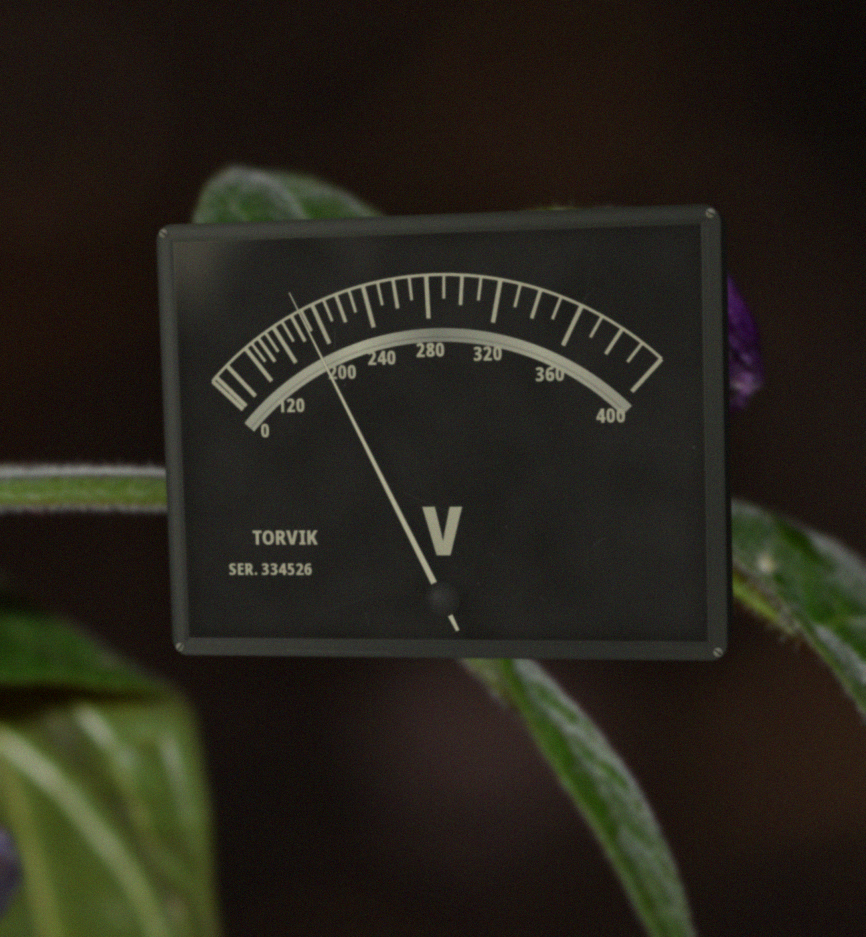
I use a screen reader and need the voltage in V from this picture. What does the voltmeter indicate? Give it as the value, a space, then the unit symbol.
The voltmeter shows 190 V
